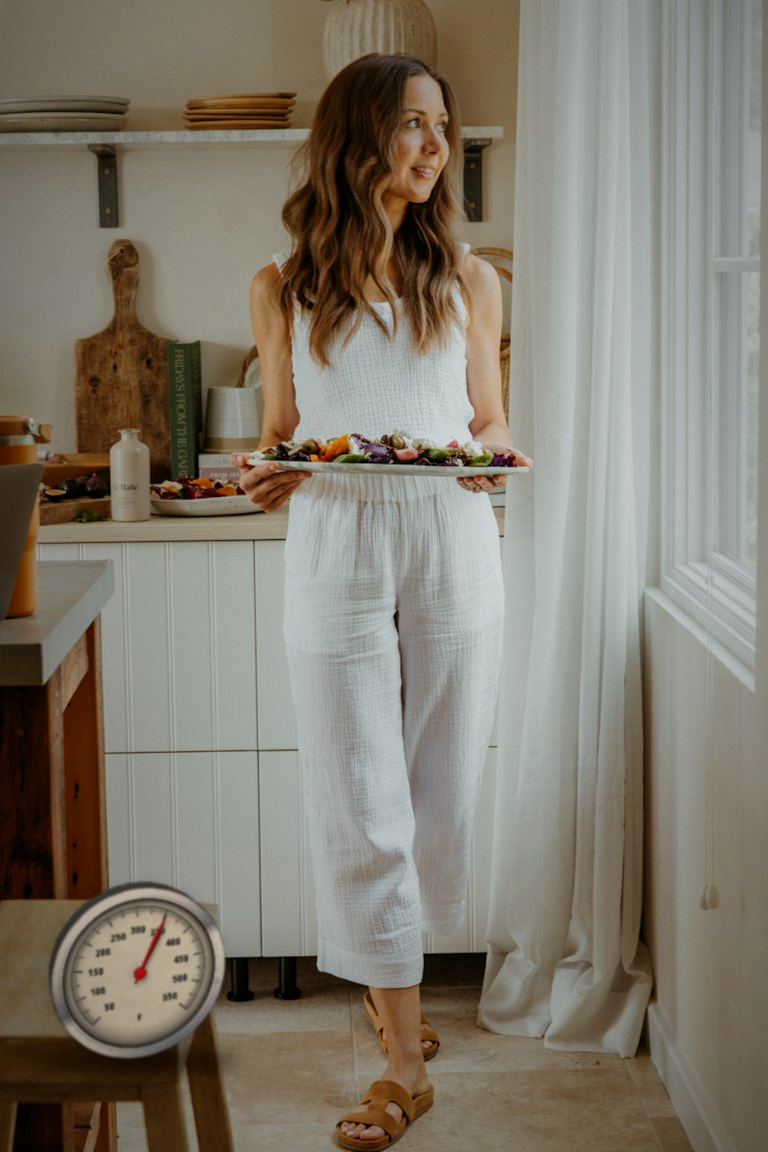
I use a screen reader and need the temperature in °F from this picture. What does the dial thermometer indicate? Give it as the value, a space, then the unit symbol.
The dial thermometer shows 350 °F
